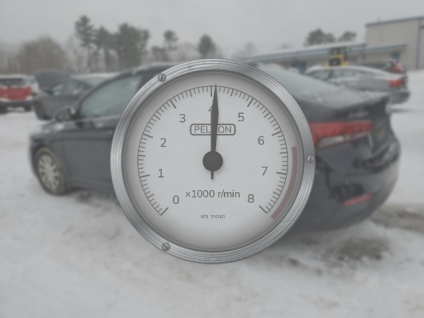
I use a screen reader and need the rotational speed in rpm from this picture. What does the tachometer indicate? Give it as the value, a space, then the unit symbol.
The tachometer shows 4100 rpm
